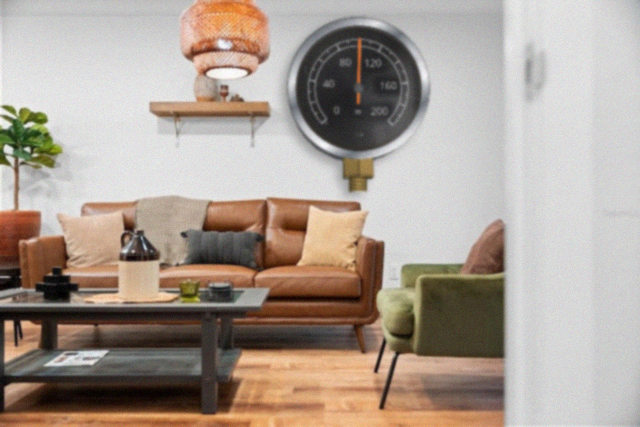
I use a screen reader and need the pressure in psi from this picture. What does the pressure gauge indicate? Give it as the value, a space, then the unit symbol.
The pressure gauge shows 100 psi
